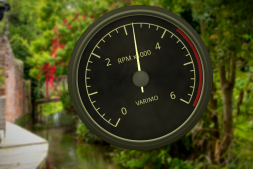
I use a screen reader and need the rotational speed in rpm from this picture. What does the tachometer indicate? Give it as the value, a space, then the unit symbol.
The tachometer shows 3200 rpm
